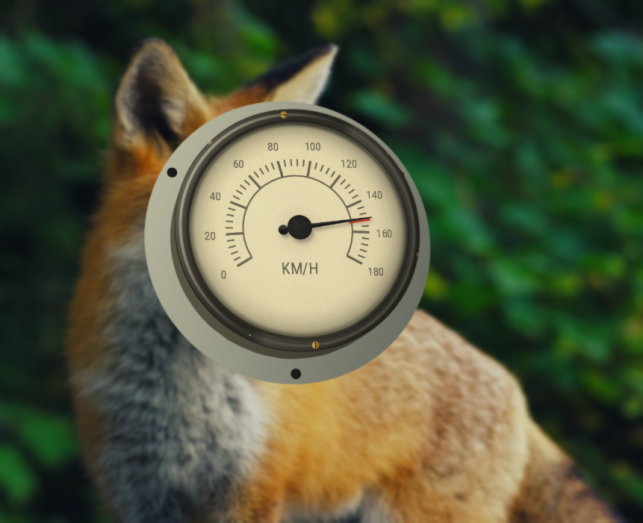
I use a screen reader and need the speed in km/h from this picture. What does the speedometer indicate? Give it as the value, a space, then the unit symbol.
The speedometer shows 152 km/h
